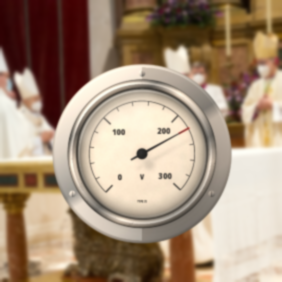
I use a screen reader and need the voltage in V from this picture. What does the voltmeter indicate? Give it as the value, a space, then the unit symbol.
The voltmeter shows 220 V
